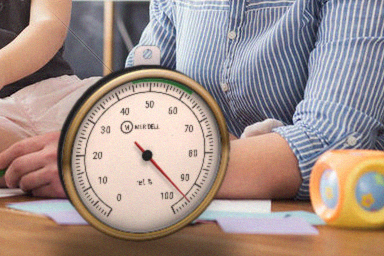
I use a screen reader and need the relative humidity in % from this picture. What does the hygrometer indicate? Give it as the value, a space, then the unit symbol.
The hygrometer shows 95 %
